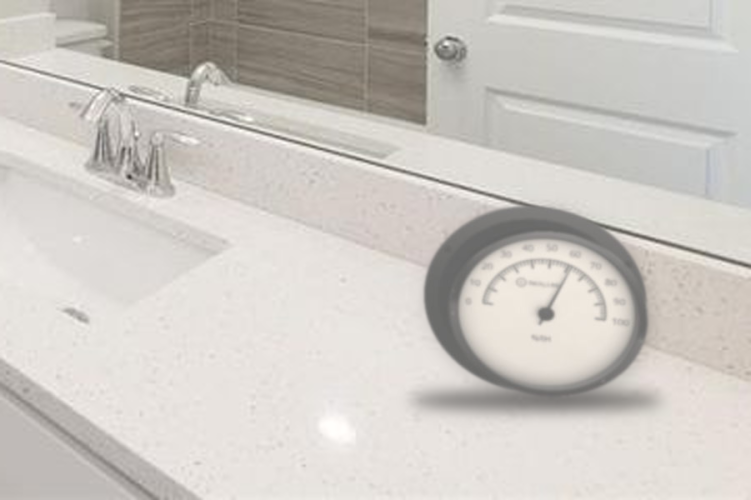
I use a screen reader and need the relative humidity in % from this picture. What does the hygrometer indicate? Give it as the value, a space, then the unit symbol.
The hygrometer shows 60 %
